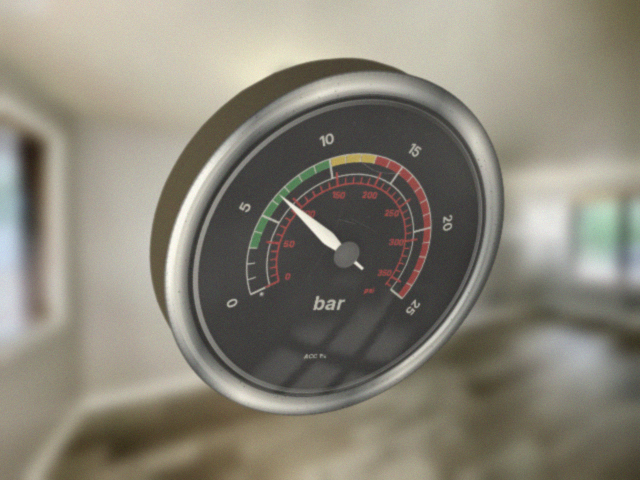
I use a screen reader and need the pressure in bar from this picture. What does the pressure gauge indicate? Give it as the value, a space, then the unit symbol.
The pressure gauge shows 6.5 bar
